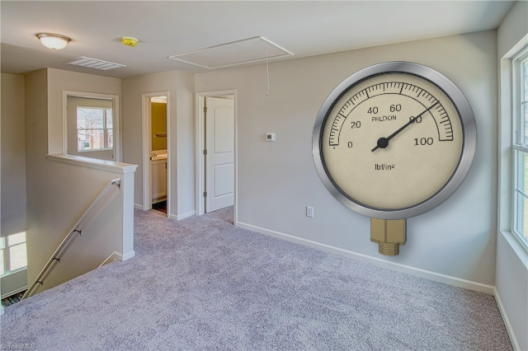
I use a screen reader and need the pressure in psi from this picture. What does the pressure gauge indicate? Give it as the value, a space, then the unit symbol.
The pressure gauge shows 80 psi
